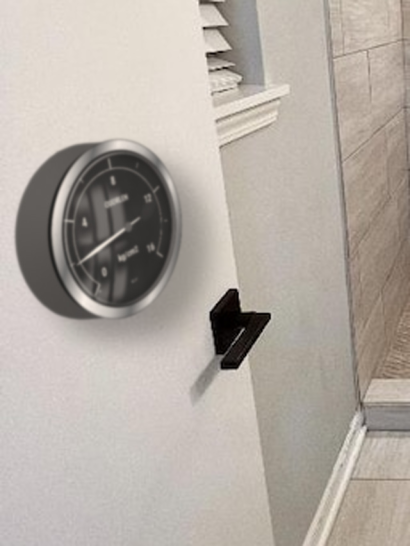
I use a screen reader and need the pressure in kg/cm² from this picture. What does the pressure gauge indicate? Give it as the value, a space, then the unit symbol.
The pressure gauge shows 2 kg/cm²
